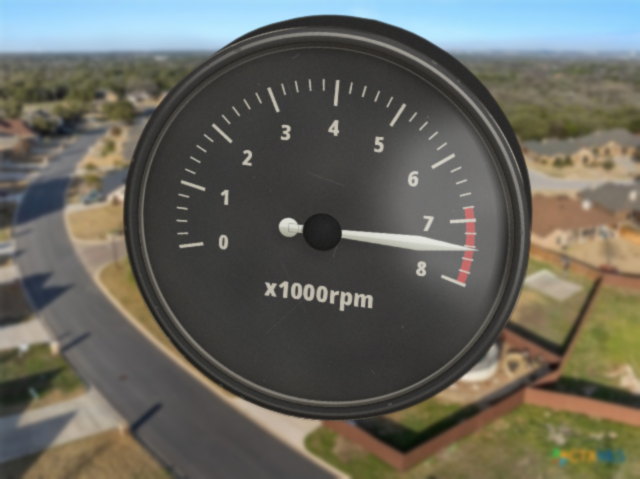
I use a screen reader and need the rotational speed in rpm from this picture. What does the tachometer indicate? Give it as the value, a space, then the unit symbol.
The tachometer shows 7400 rpm
